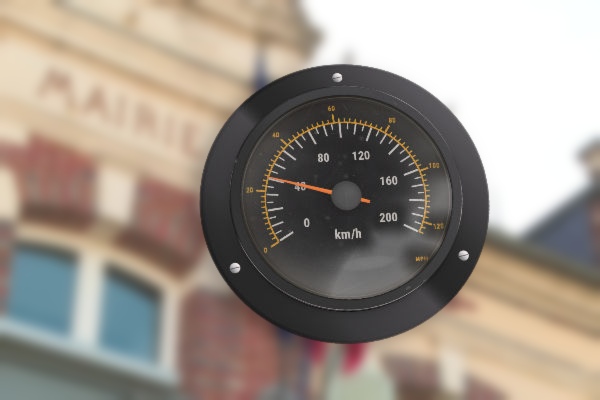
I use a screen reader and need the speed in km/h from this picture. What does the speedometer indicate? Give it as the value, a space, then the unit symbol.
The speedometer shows 40 km/h
